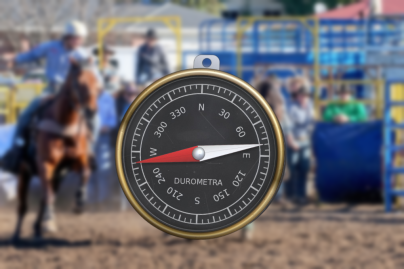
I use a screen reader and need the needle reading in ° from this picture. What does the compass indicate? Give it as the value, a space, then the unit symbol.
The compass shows 260 °
